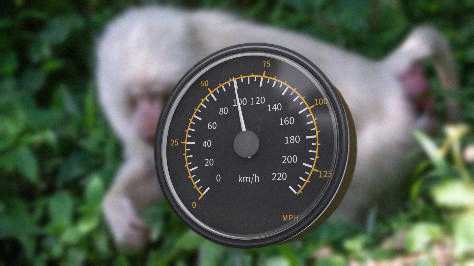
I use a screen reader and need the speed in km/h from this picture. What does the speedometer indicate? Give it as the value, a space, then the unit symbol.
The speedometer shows 100 km/h
